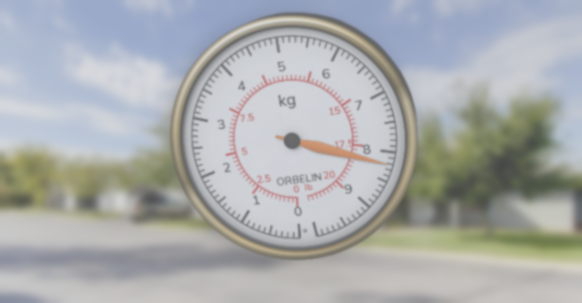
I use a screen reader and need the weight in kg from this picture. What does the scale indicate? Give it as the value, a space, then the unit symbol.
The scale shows 8.2 kg
